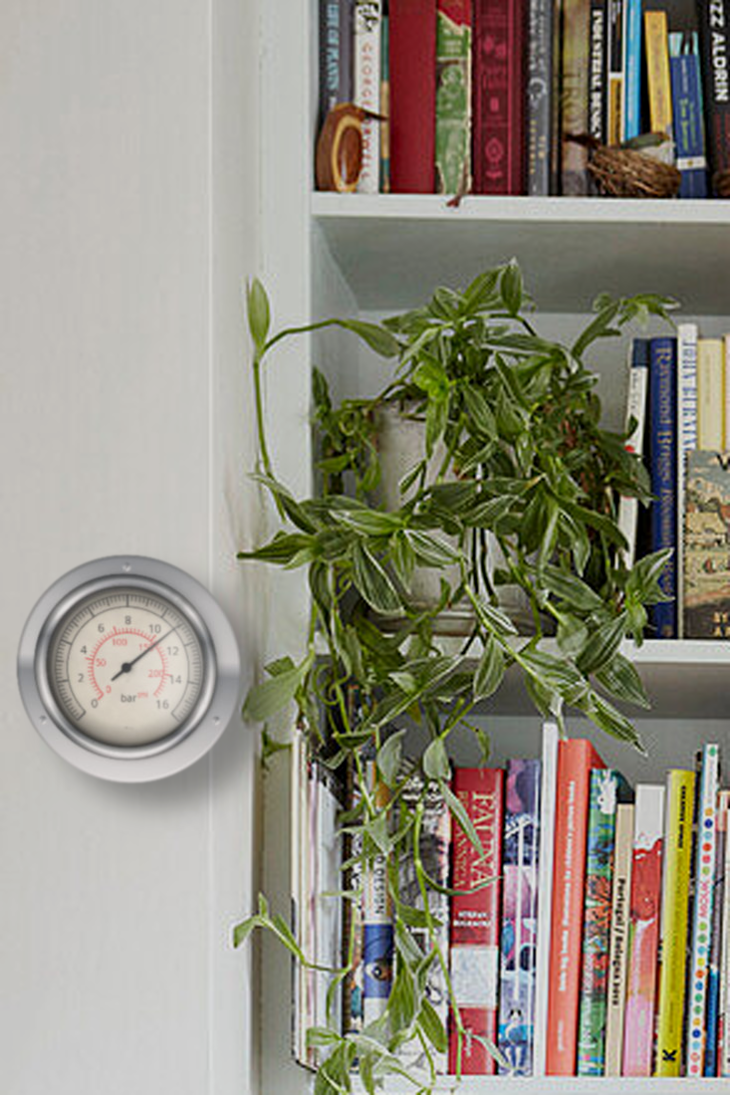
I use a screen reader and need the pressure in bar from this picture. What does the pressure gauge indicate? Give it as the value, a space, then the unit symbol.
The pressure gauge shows 11 bar
